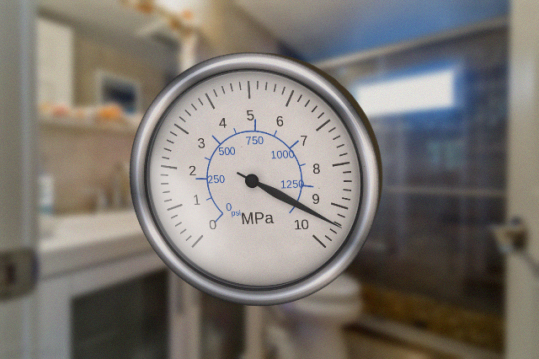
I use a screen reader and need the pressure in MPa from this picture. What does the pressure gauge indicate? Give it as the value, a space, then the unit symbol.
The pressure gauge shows 9.4 MPa
